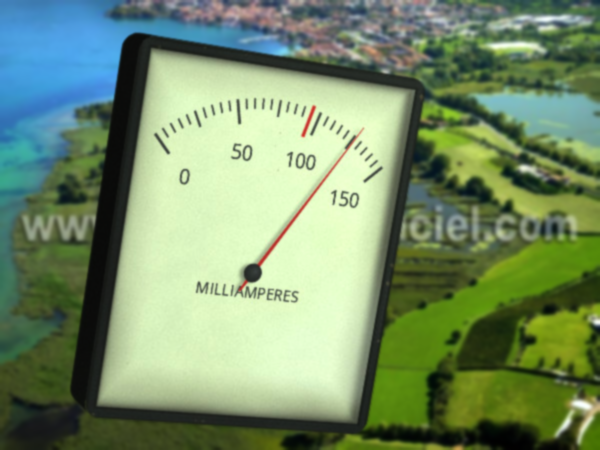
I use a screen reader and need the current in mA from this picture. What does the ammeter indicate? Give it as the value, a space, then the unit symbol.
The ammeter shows 125 mA
